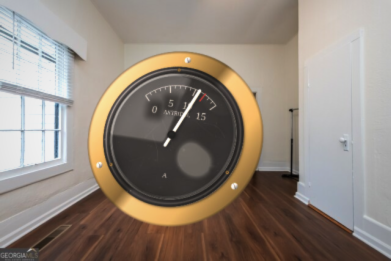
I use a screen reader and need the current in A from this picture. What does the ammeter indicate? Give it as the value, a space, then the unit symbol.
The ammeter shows 11 A
